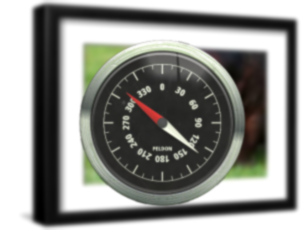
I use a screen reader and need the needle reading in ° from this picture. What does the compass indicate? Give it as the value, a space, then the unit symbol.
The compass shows 310 °
